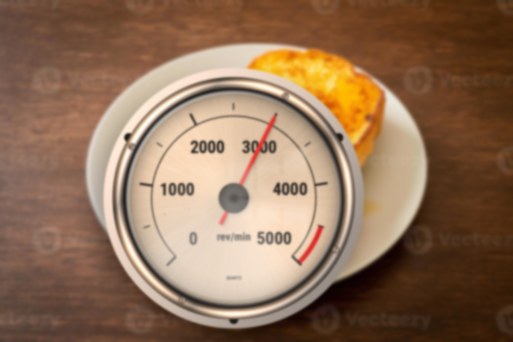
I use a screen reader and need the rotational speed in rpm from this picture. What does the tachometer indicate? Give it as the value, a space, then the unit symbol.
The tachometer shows 3000 rpm
